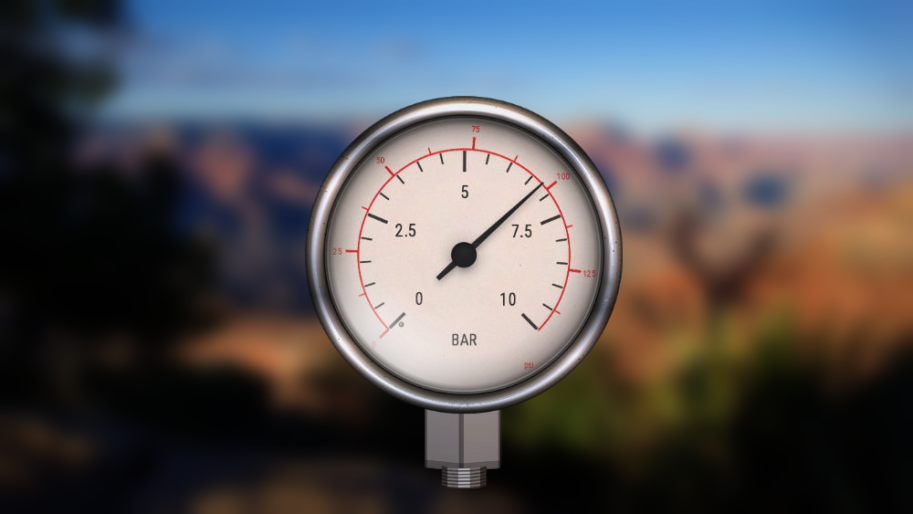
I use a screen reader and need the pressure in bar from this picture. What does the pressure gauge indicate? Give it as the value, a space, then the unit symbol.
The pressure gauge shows 6.75 bar
